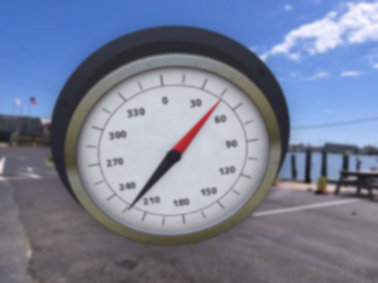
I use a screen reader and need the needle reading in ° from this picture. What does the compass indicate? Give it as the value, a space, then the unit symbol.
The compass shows 45 °
